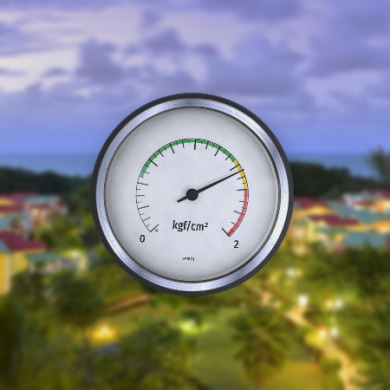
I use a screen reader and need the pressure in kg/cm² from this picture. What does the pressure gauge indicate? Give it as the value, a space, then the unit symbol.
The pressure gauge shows 1.45 kg/cm²
